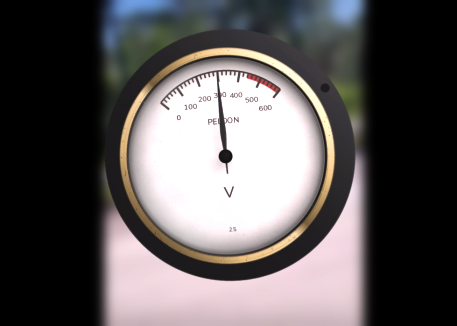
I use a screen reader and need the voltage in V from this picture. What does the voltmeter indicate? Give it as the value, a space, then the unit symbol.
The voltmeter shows 300 V
